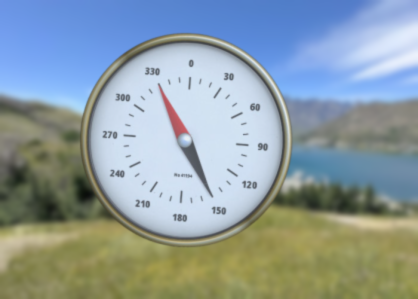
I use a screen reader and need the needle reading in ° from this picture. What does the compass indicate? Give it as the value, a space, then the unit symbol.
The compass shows 330 °
